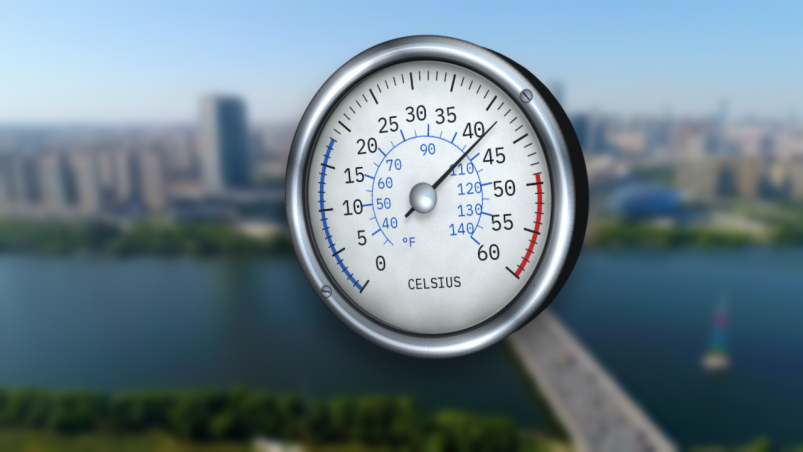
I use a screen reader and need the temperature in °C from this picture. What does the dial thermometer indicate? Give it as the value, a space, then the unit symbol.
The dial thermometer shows 42 °C
